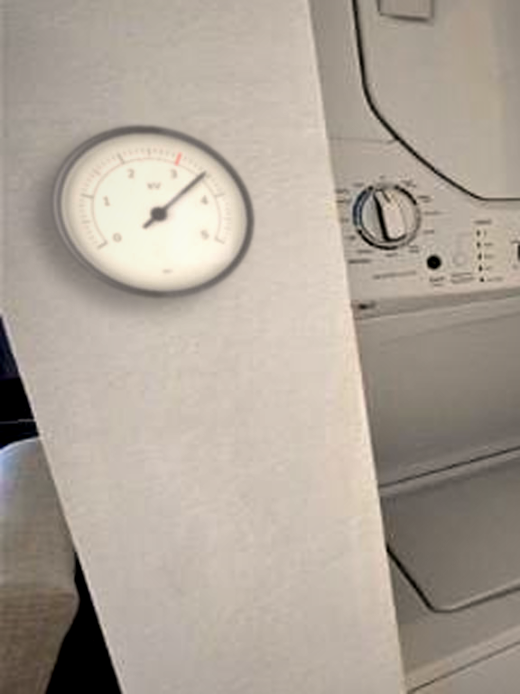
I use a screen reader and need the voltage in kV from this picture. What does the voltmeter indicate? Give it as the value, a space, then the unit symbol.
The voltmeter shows 3.5 kV
